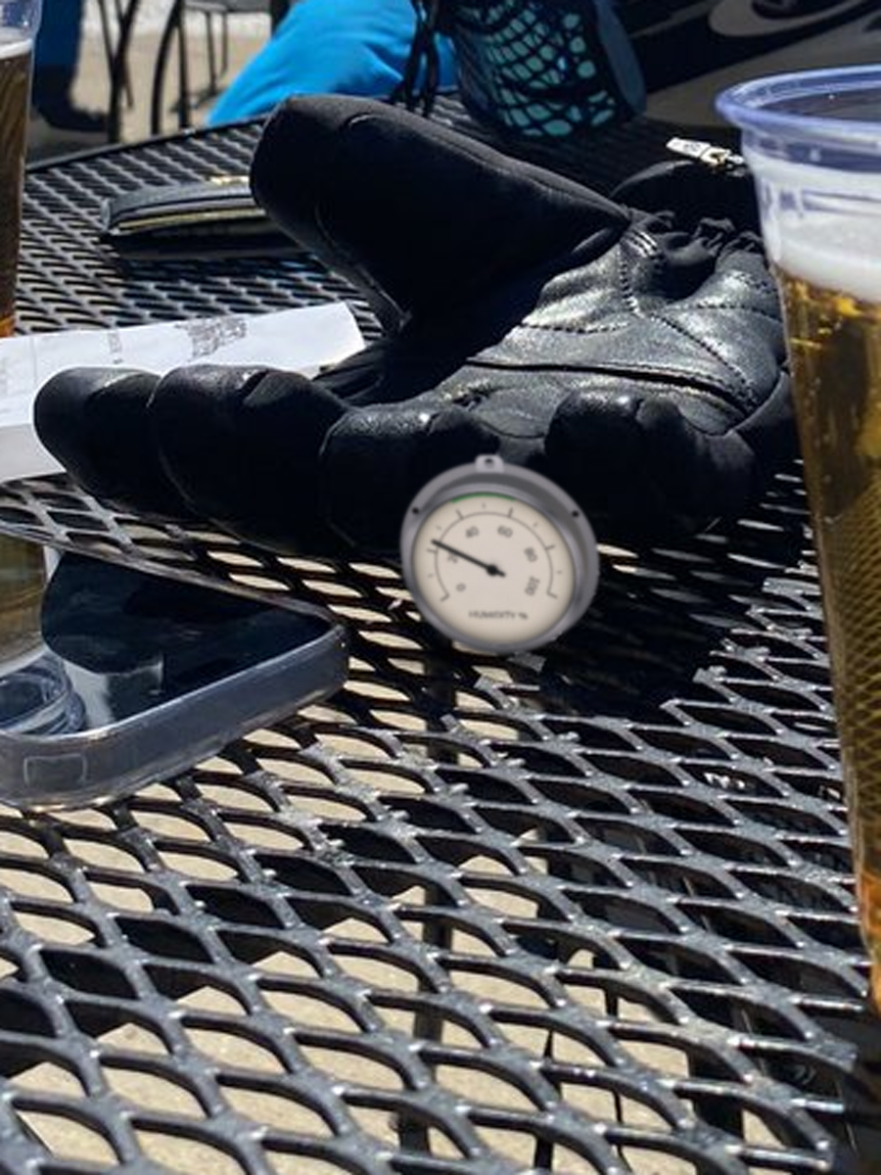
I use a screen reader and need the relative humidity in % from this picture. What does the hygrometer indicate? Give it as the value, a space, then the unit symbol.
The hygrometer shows 25 %
